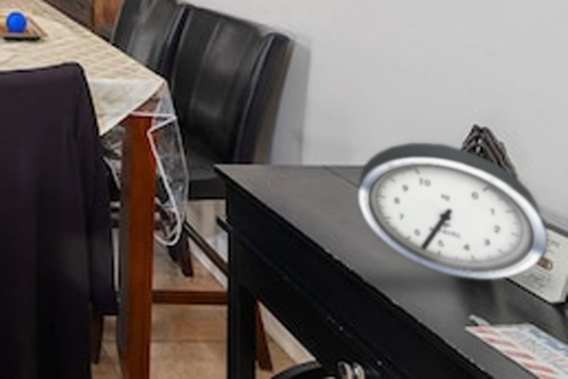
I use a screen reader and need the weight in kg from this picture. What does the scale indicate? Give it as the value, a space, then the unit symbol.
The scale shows 5.5 kg
